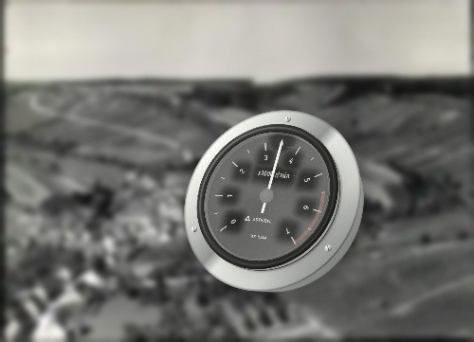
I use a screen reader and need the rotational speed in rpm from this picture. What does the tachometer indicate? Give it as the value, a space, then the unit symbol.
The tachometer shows 3500 rpm
